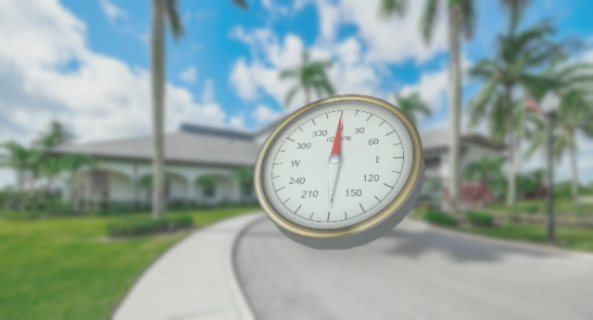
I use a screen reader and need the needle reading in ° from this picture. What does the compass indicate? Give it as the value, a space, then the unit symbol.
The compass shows 0 °
